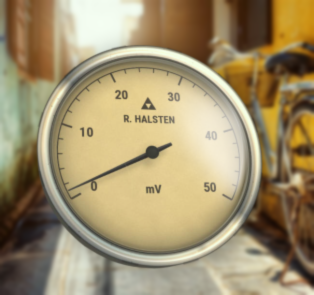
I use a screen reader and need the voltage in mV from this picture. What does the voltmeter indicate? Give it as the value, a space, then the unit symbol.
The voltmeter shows 1 mV
